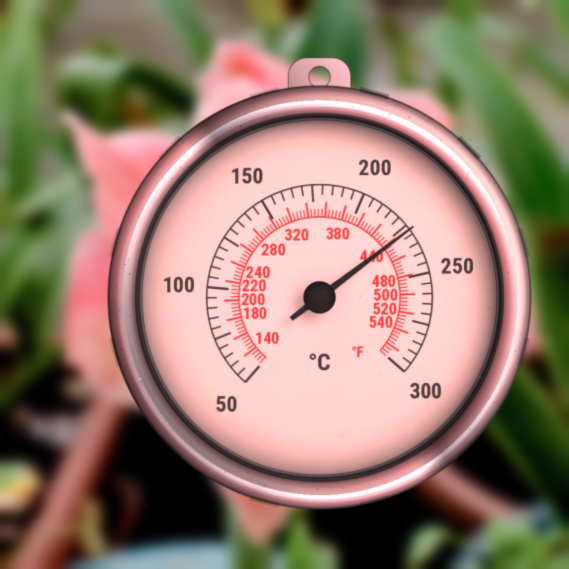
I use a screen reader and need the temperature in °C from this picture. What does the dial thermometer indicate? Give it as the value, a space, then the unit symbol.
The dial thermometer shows 227.5 °C
